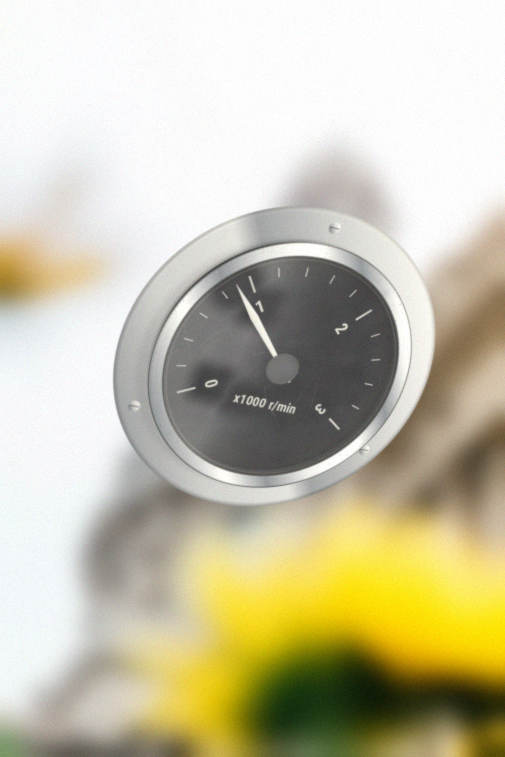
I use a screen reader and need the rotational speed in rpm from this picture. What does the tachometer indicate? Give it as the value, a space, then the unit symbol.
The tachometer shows 900 rpm
